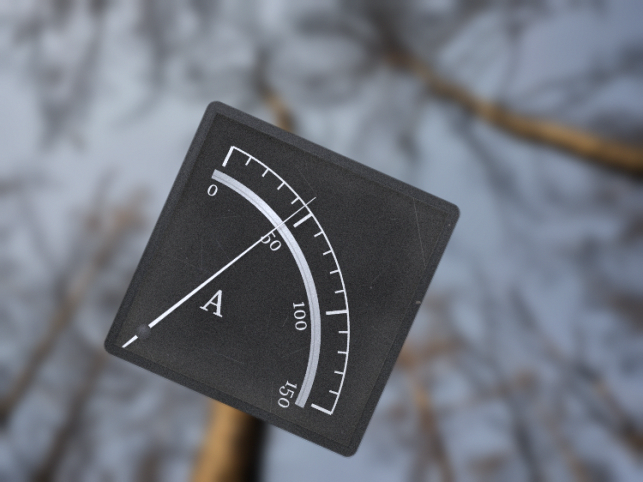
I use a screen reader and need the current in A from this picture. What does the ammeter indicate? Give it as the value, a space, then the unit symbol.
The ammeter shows 45 A
